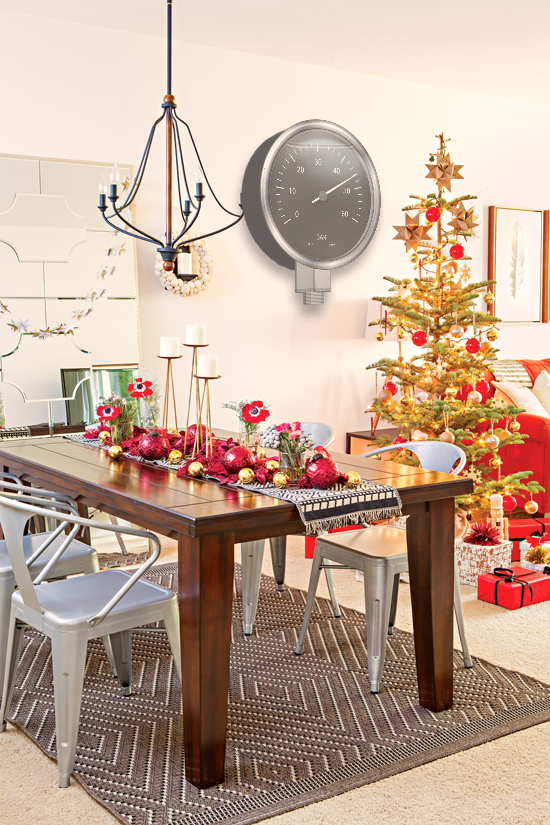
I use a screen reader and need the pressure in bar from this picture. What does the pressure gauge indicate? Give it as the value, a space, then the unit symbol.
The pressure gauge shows 46 bar
